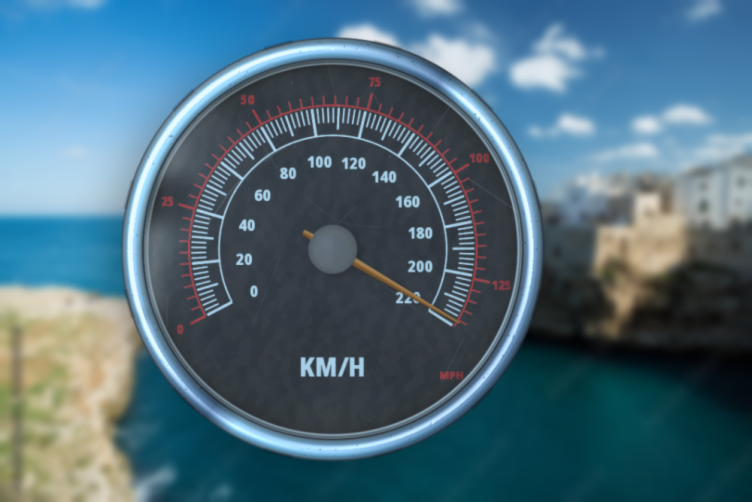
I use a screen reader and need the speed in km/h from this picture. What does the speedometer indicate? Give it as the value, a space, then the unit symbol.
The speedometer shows 218 km/h
